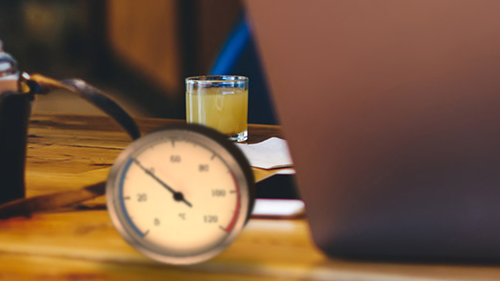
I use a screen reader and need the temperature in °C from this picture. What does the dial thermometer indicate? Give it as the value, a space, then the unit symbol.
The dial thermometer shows 40 °C
